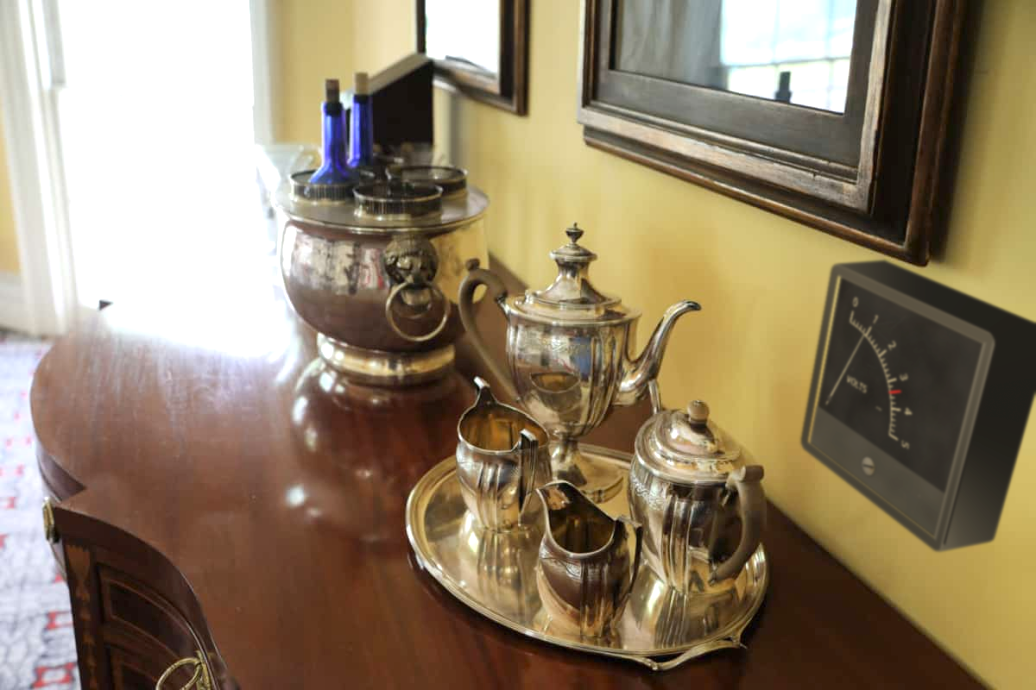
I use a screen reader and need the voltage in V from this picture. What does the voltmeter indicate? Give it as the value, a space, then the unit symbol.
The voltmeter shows 1 V
